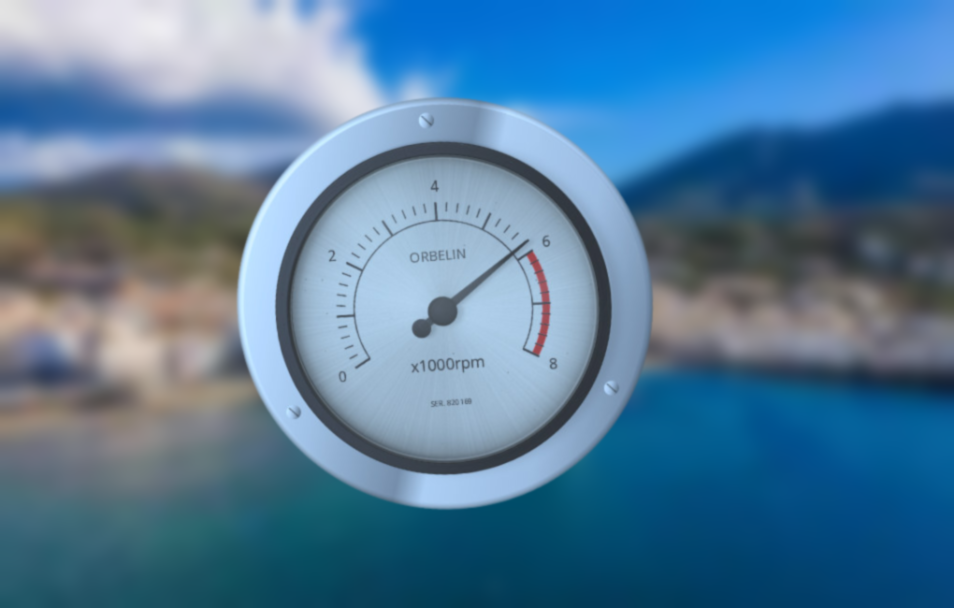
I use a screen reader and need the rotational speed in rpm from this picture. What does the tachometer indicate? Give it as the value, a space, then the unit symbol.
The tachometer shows 5800 rpm
